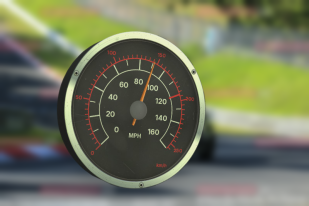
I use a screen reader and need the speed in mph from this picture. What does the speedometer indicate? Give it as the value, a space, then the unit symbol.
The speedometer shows 90 mph
